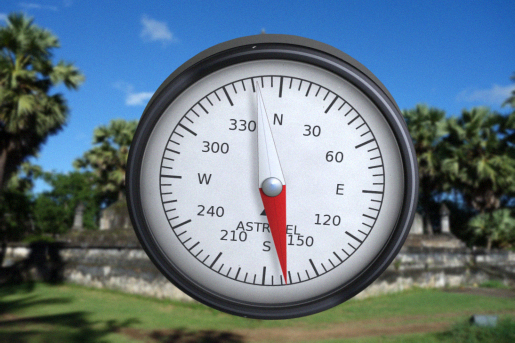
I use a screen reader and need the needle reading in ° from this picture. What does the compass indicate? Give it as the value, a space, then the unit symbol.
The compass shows 167.5 °
